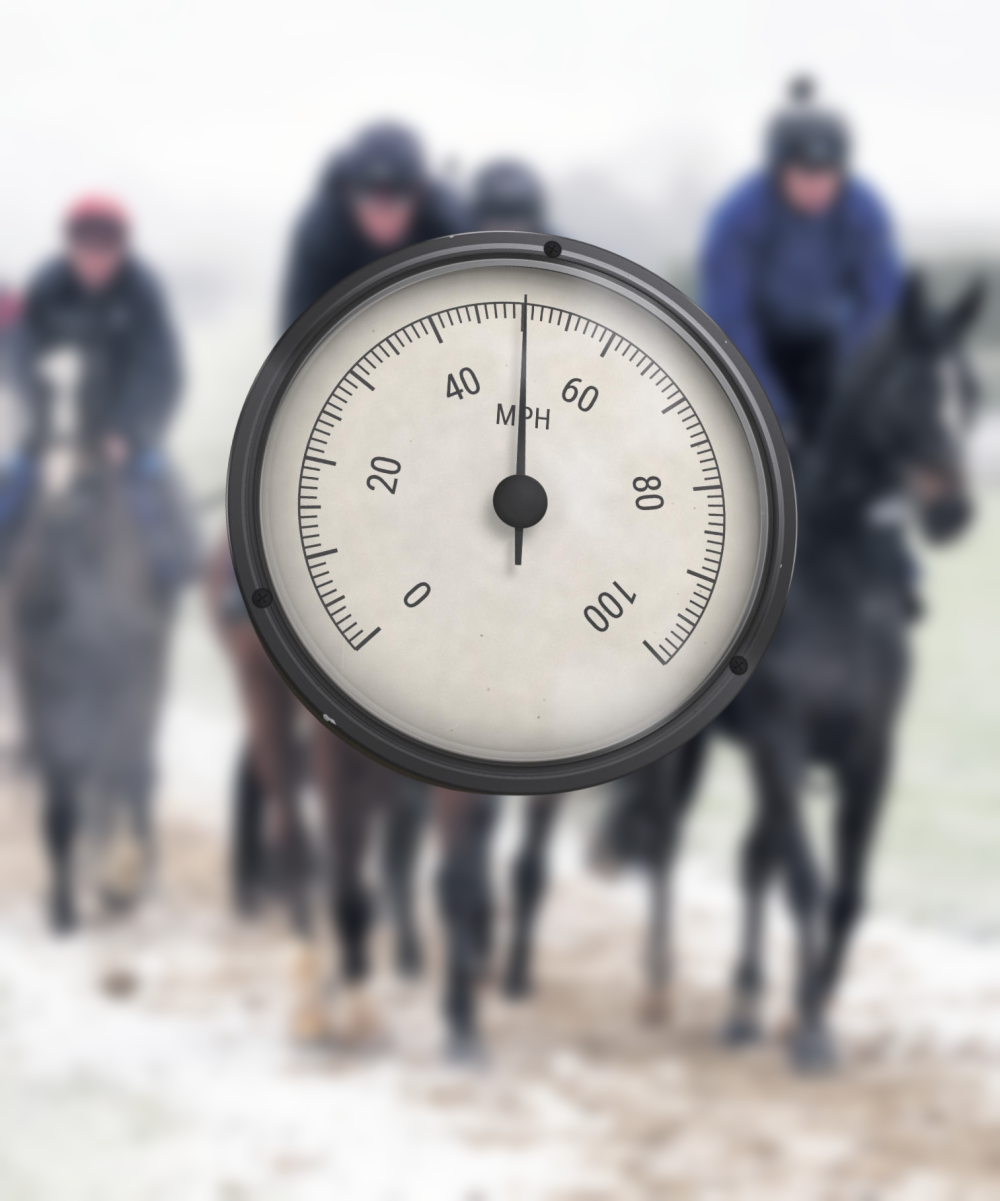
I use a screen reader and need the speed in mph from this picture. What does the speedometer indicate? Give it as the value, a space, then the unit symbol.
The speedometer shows 50 mph
